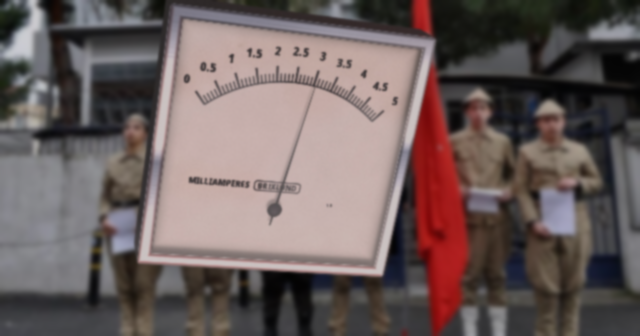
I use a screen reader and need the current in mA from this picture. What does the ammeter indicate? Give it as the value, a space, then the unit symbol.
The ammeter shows 3 mA
